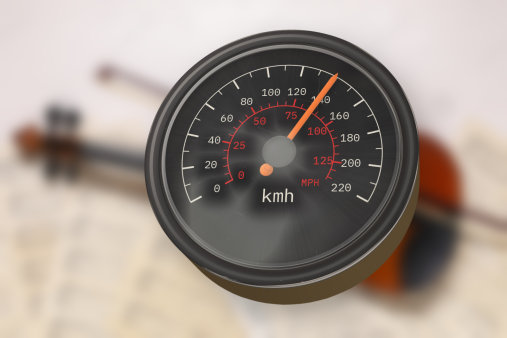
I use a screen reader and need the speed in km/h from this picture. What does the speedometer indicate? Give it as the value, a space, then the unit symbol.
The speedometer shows 140 km/h
